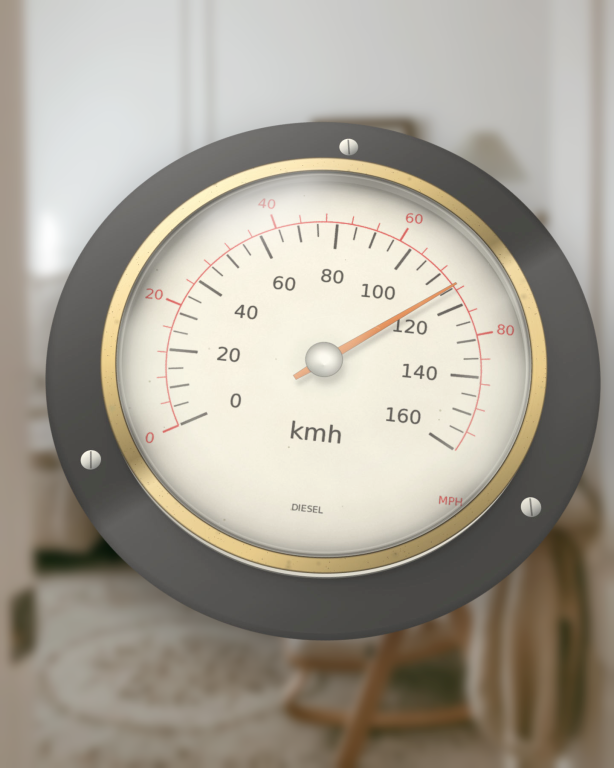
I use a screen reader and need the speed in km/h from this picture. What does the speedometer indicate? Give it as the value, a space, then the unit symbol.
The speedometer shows 115 km/h
